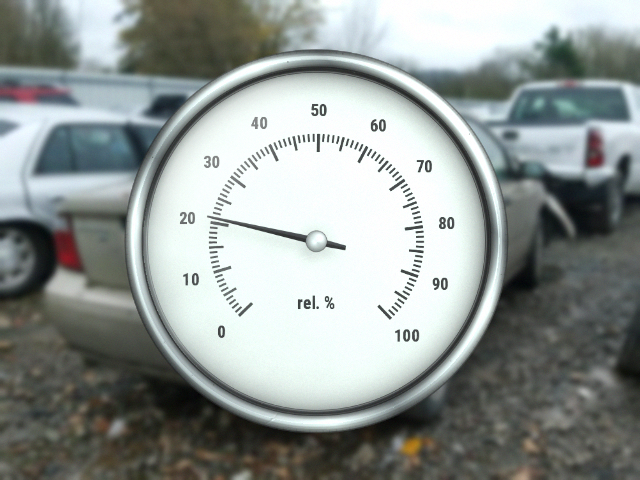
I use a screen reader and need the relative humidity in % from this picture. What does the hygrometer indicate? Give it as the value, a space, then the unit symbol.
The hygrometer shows 21 %
